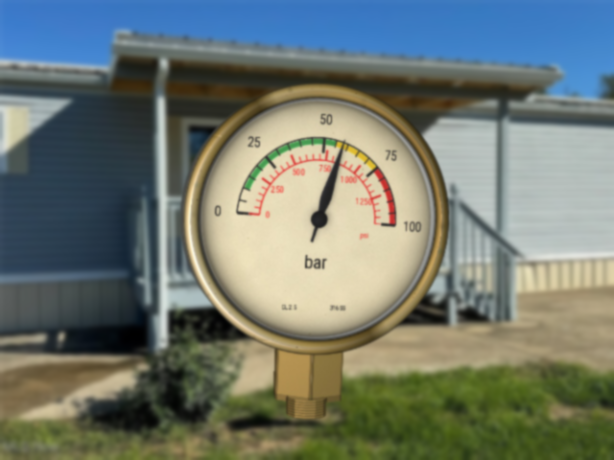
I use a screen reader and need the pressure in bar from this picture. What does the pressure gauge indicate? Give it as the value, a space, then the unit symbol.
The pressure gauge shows 57.5 bar
